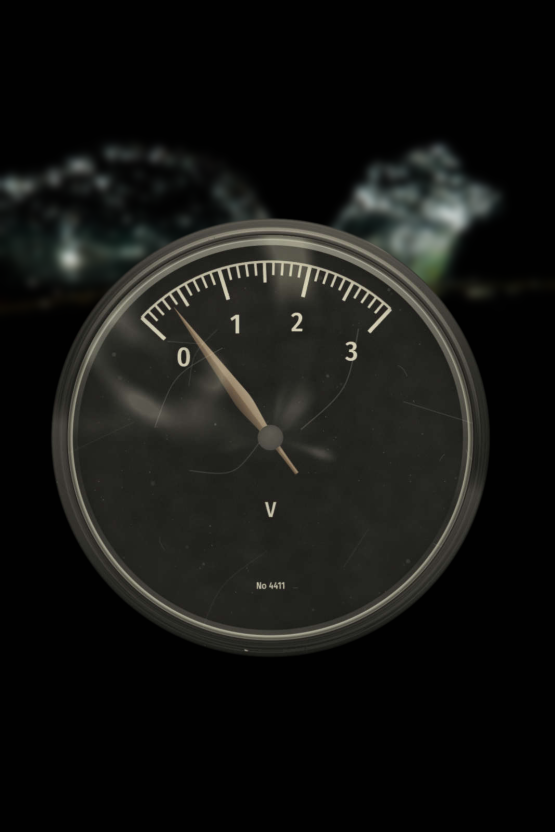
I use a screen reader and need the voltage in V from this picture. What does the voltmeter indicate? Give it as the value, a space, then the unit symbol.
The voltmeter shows 0.35 V
